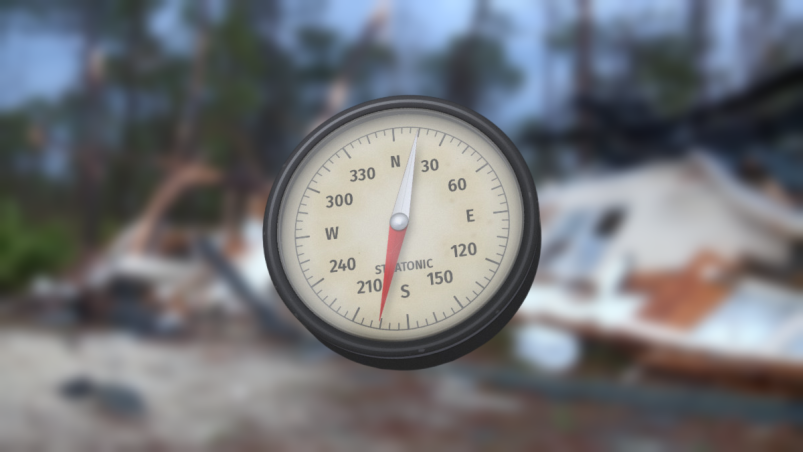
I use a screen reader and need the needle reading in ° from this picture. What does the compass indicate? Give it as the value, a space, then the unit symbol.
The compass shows 195 °
